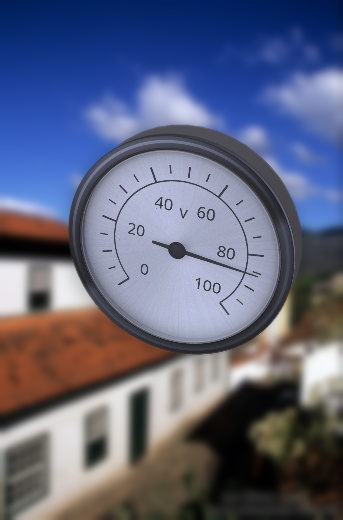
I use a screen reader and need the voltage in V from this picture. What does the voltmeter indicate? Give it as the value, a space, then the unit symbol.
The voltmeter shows 85 V
